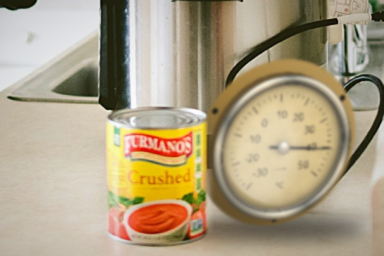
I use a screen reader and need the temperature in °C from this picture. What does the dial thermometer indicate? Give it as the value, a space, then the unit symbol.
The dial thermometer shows 40 °C
